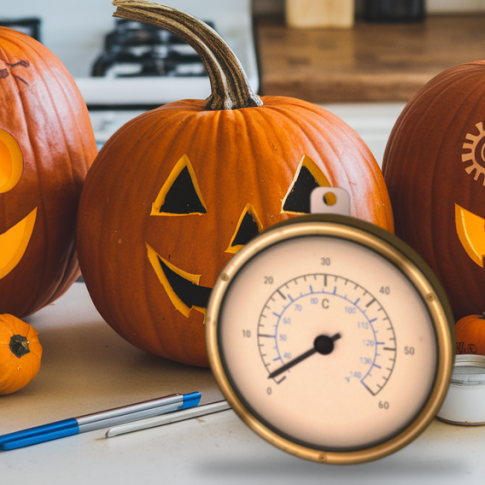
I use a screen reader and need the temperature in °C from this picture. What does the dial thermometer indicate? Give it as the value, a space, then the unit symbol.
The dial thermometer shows 2 °C
